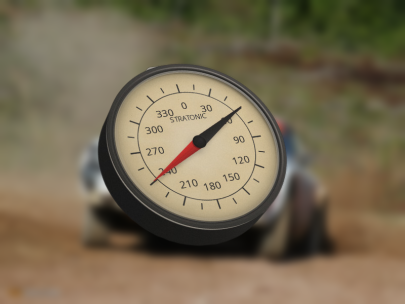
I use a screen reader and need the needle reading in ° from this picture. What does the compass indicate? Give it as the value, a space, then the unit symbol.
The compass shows 240 °
